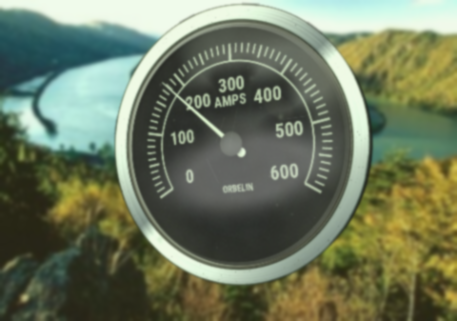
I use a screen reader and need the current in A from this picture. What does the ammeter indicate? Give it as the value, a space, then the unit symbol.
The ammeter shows 180 A
